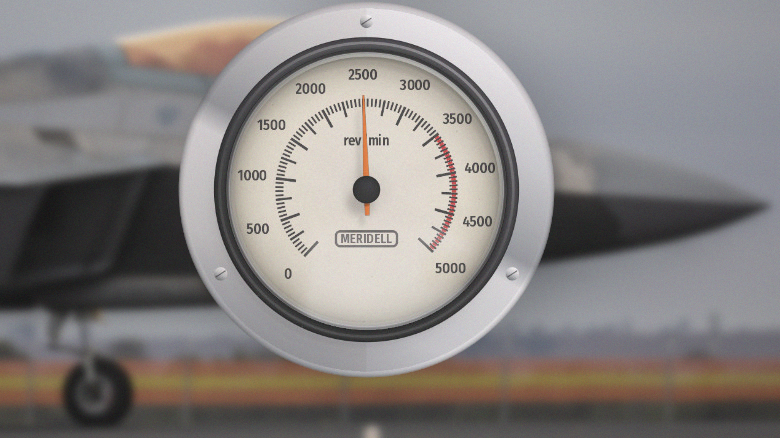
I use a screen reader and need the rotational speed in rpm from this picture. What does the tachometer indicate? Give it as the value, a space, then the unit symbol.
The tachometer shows 2500 rpm
